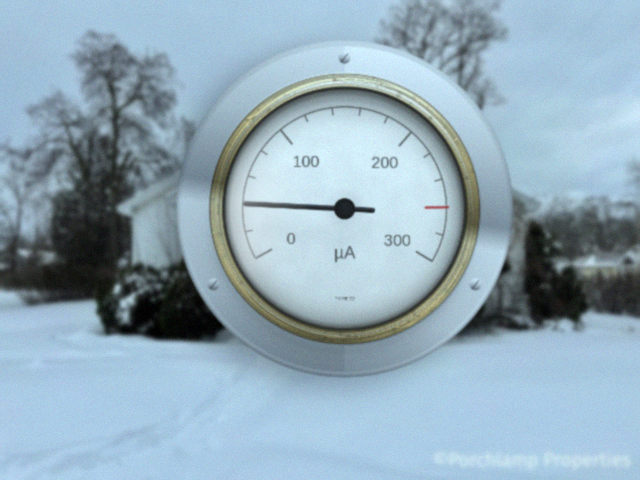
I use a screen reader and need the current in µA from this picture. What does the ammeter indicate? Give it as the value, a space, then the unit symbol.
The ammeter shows 40 µA
